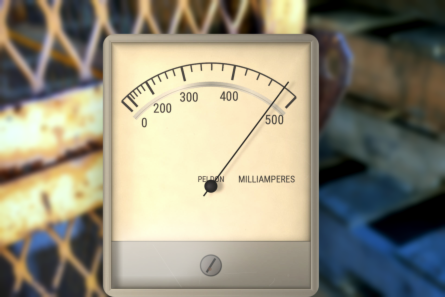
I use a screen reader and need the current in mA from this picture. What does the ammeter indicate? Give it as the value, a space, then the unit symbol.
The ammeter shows 480 mA
